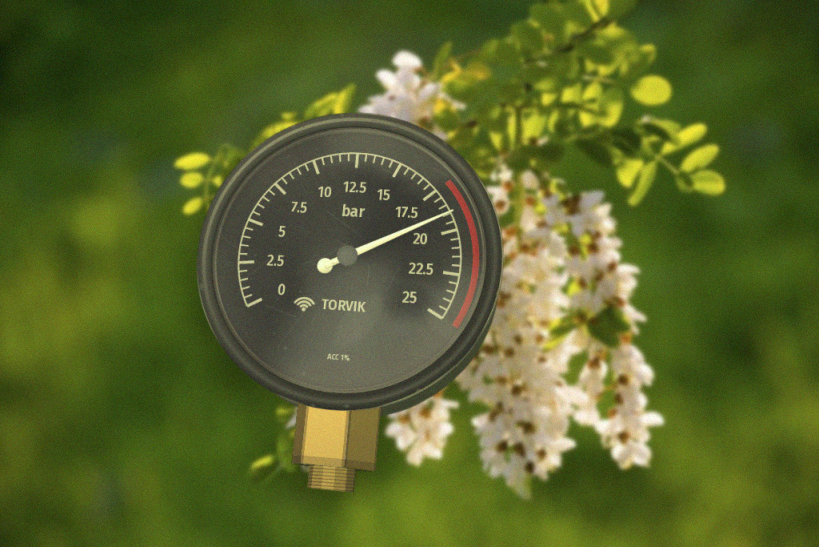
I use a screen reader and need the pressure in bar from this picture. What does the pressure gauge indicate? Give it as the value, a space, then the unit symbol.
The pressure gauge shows 19 bar
